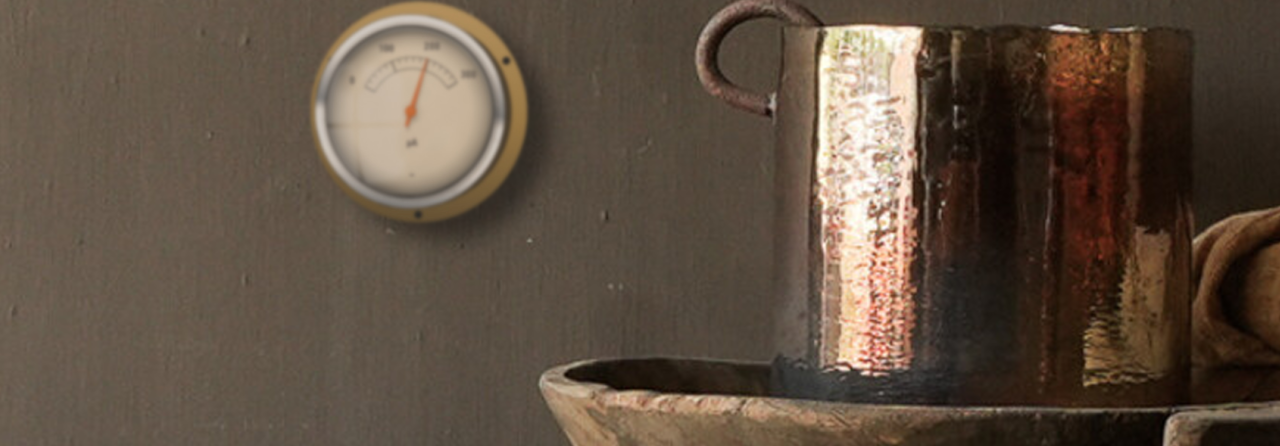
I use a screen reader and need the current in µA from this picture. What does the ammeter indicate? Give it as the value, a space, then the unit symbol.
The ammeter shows 200 µA
